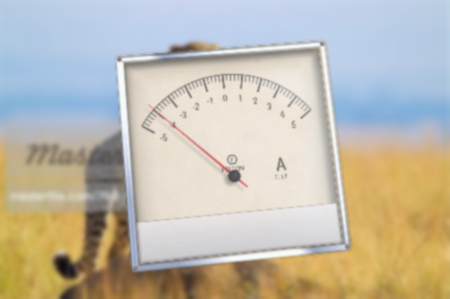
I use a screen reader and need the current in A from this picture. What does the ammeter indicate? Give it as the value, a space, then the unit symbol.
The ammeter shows -4 A
